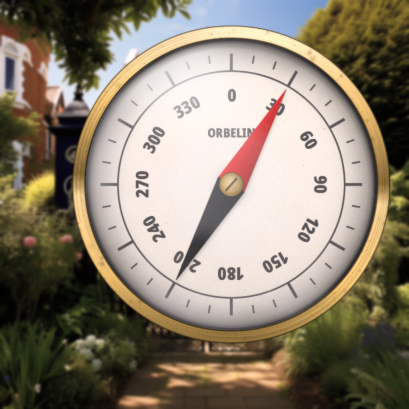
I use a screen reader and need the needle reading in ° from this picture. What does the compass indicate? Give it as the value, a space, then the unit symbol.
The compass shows 30 °
